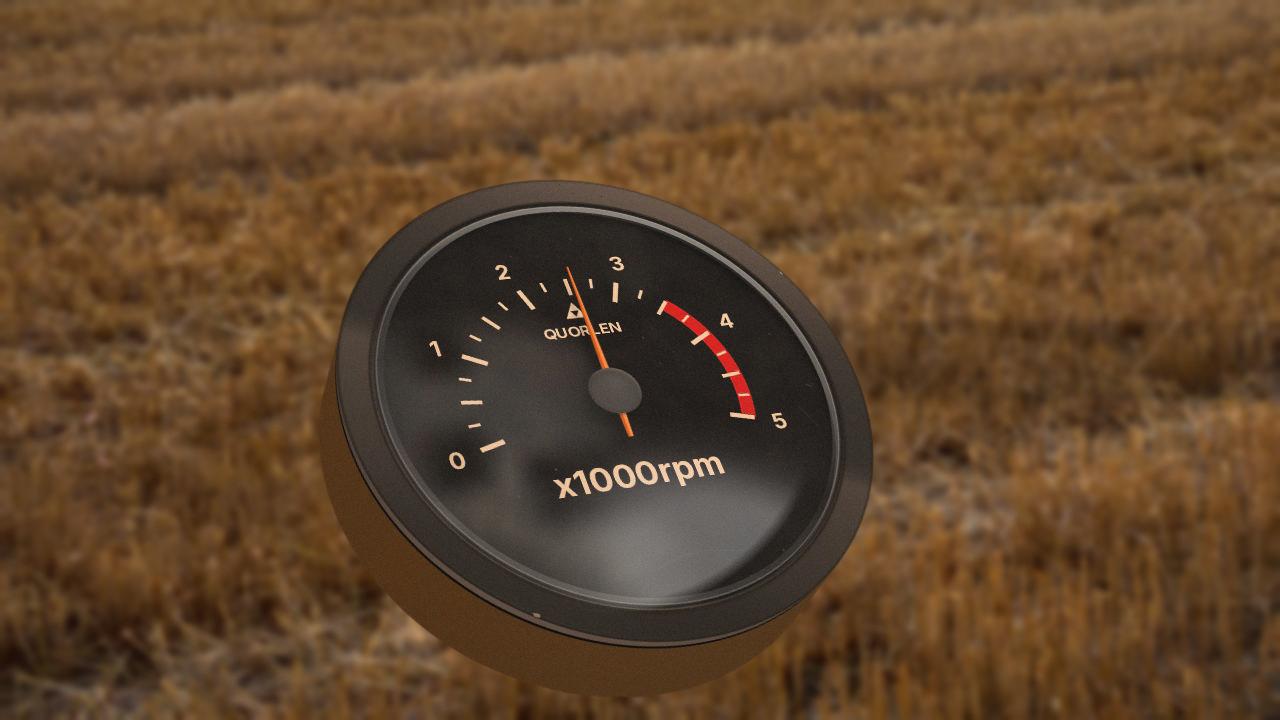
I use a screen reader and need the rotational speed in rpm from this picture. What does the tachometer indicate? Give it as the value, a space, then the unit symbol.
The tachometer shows 2500 rpm
